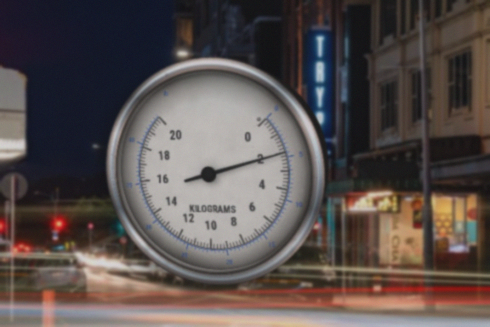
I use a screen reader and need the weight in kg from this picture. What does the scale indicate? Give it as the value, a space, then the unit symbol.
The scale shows 2 kg
